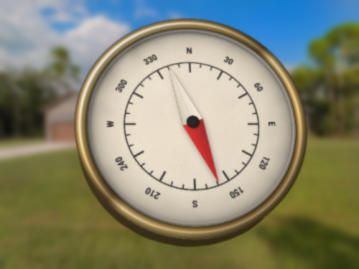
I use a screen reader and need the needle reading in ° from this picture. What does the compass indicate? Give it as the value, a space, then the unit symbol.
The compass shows 160 °
